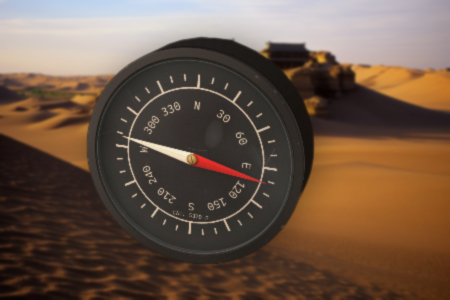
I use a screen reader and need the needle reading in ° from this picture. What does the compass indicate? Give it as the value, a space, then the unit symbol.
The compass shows 100 °
